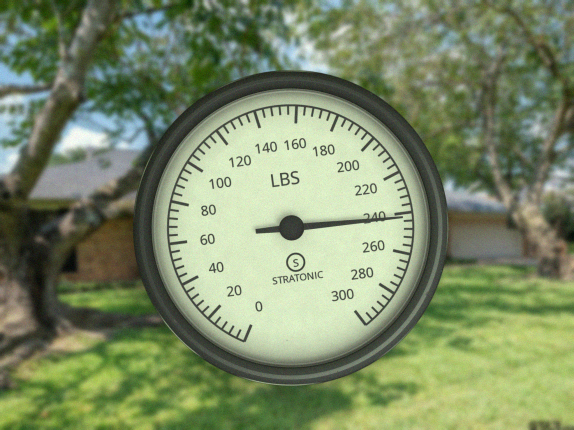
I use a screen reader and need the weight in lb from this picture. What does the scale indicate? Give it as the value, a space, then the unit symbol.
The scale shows 242 lb
